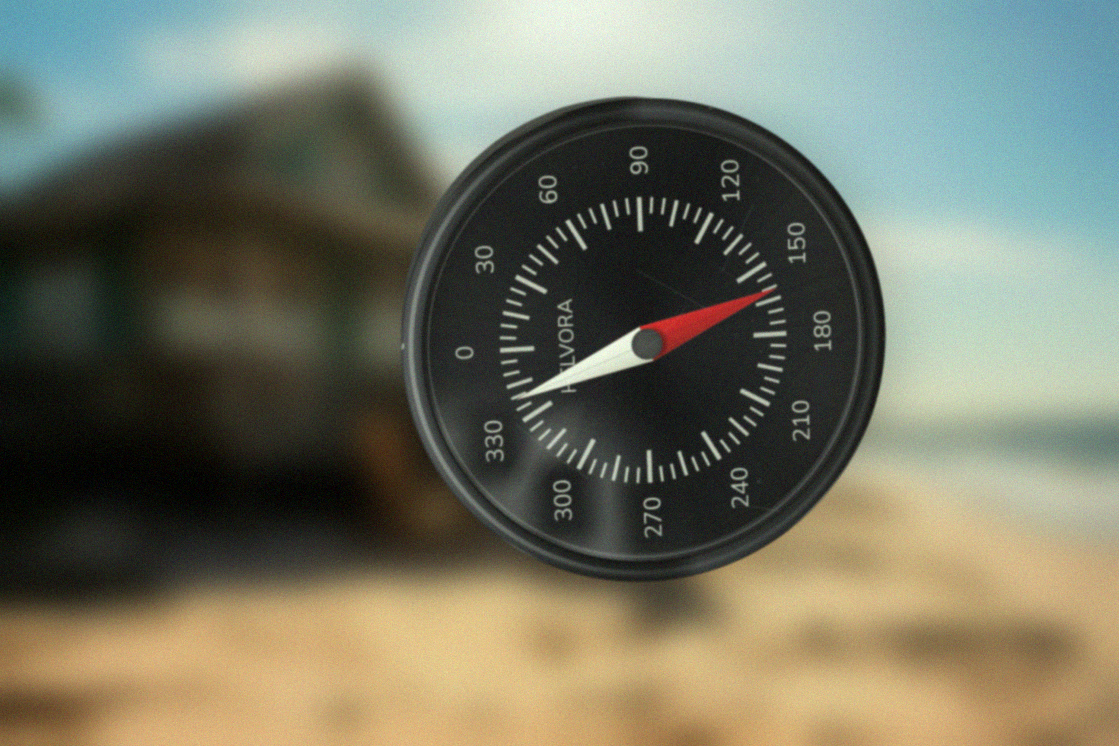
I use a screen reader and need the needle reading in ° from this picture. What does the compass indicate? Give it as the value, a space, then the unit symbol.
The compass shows 160 °
